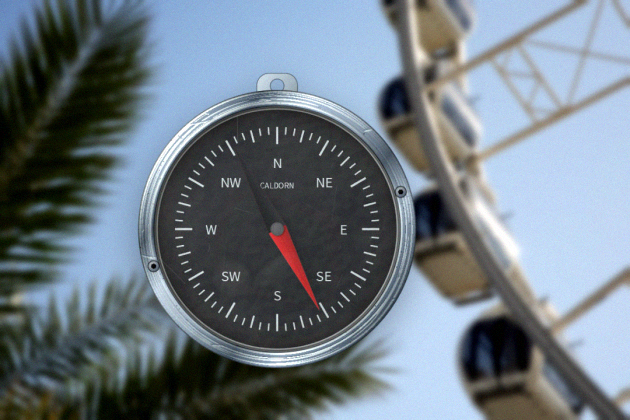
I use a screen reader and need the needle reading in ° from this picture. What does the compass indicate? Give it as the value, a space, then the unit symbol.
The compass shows 152.5 °
